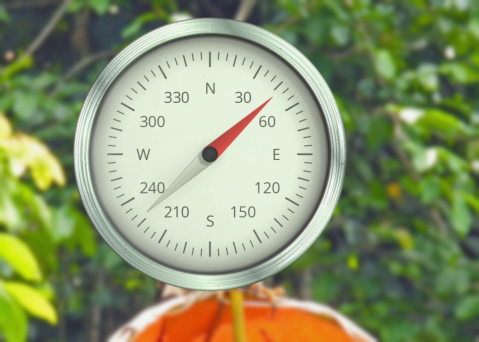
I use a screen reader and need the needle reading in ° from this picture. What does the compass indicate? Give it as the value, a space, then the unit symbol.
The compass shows 47.5 °
